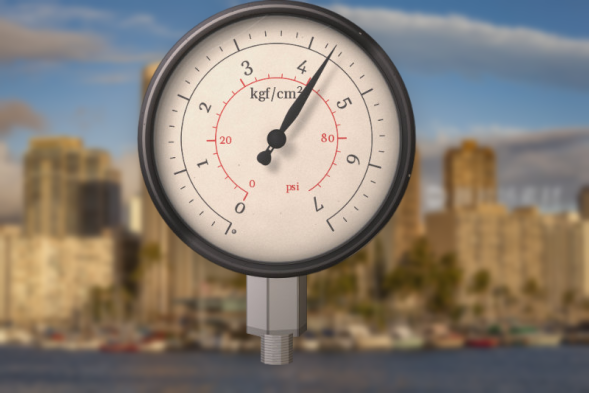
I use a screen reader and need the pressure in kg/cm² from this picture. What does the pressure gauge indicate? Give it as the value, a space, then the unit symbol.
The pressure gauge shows 4.3 kg/cm²
